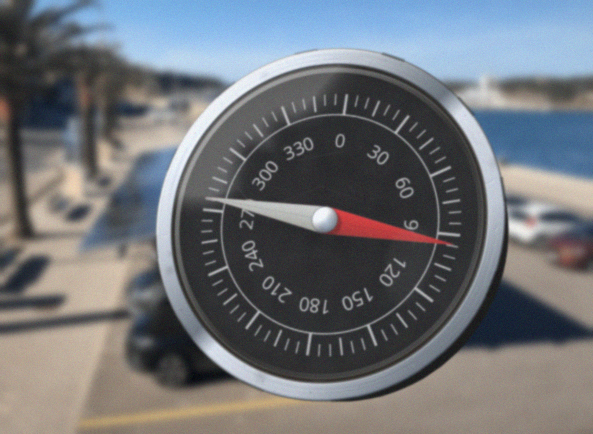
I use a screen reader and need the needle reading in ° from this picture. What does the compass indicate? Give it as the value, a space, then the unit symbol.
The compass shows 95 °
